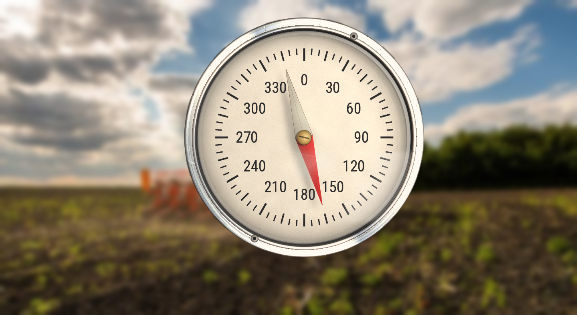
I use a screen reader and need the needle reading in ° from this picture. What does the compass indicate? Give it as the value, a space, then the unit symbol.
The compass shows 165 °
